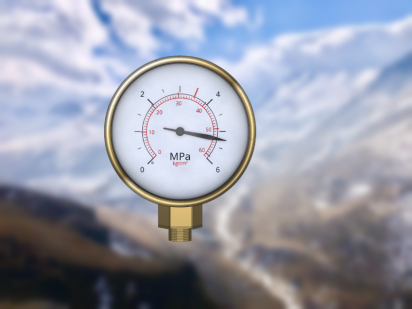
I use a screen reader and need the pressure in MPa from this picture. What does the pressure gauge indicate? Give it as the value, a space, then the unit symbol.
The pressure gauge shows 5.25 MPa
